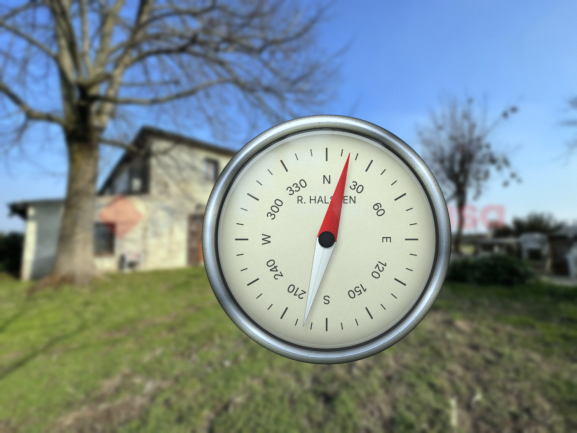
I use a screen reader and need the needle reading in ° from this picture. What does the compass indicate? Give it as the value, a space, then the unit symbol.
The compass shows 15 °
